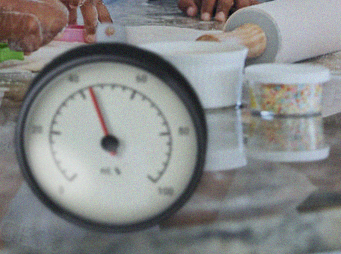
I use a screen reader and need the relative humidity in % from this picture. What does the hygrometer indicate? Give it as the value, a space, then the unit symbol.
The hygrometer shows 44 %
